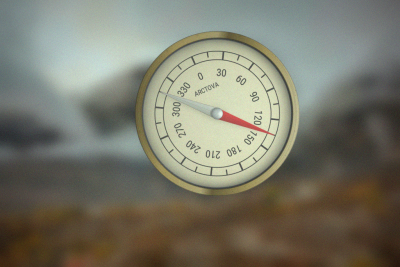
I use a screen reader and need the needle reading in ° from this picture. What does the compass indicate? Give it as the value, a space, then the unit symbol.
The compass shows 135 °
